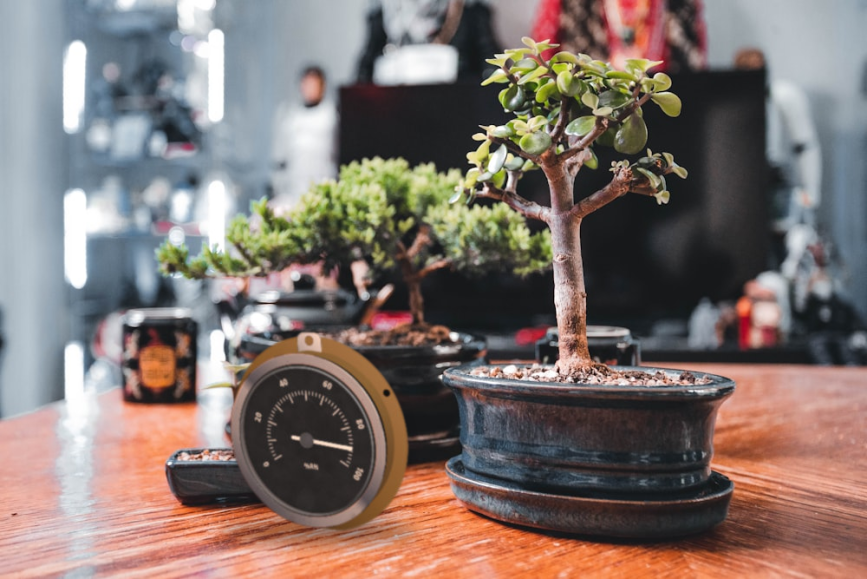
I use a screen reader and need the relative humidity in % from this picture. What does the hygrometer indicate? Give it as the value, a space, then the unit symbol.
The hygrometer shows 90 %
